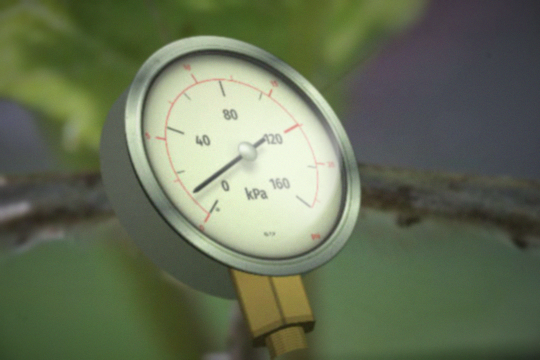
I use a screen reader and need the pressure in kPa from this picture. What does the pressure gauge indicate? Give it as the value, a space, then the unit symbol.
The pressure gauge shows 10 kPa
